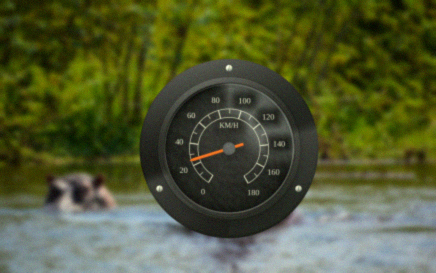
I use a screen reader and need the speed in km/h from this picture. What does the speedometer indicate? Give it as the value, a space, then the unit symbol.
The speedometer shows 25 km/h
